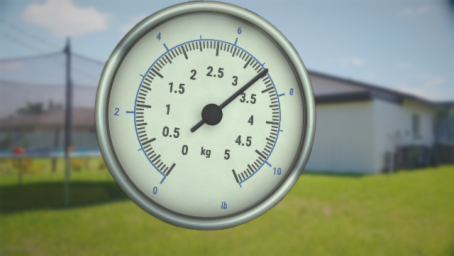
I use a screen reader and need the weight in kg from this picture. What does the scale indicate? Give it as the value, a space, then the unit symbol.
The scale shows 3.25 kg
